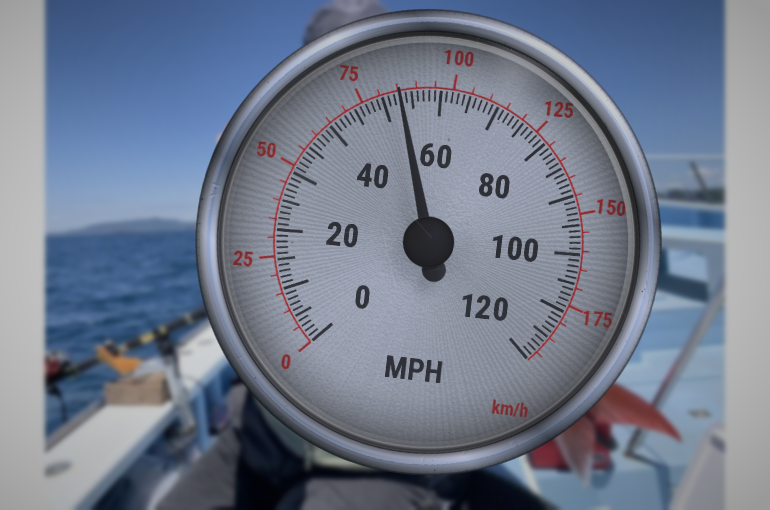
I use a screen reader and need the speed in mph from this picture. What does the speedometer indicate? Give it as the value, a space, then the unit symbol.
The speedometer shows 53 mph
